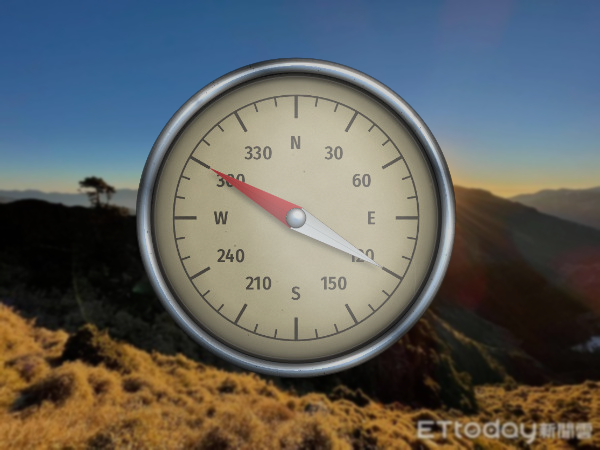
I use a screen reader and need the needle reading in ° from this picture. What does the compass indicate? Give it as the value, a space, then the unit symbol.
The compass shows 300 °
